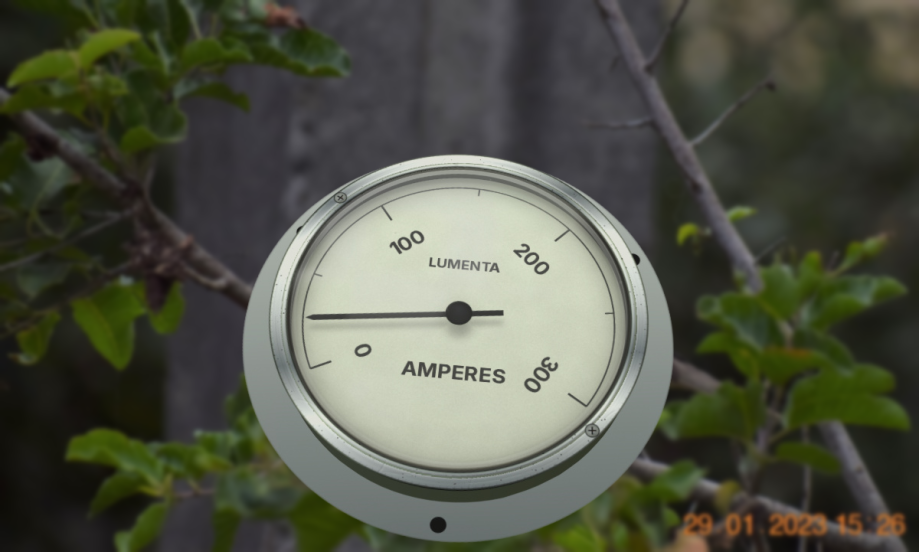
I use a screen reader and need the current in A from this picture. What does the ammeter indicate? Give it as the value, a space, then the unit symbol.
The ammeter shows 25 A
